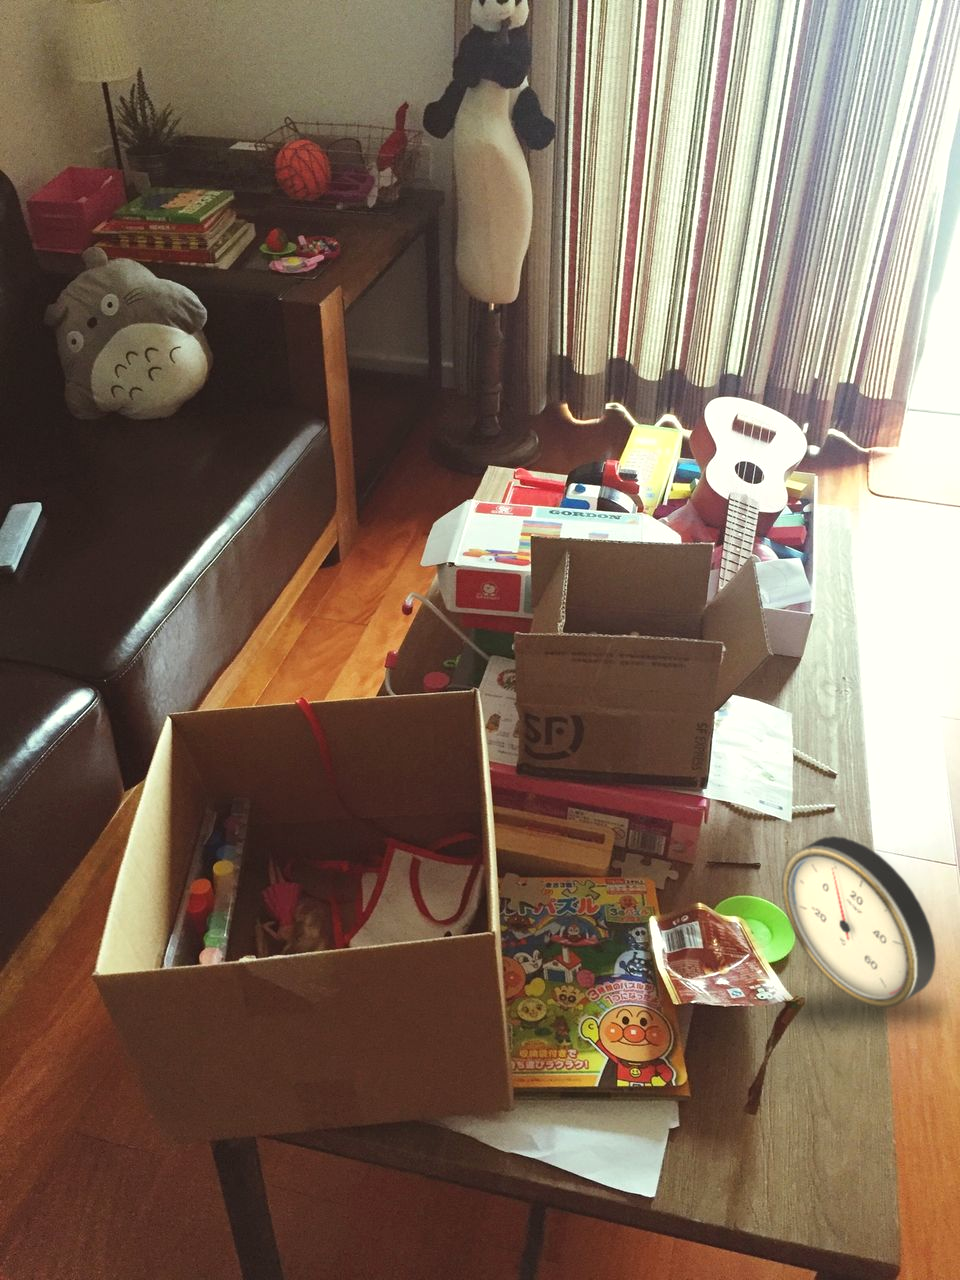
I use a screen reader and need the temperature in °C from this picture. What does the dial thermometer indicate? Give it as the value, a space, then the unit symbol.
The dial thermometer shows 10 °C
